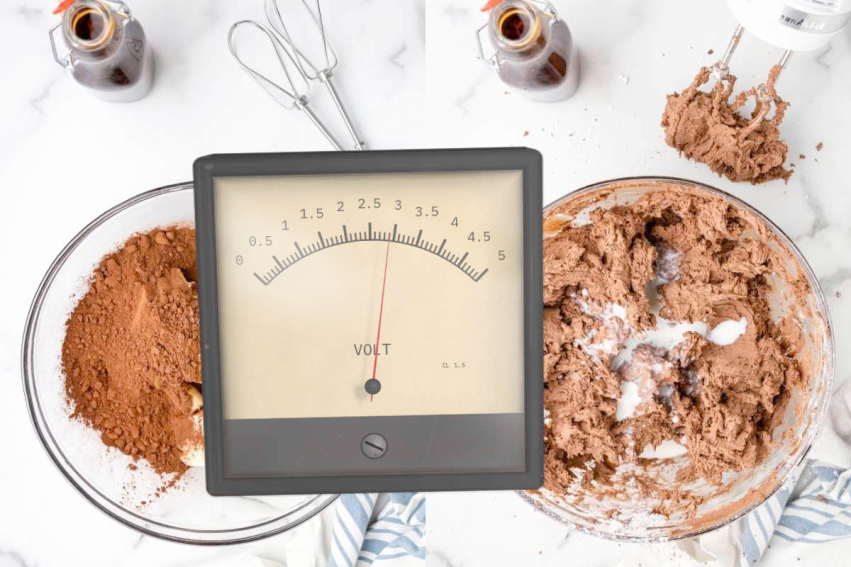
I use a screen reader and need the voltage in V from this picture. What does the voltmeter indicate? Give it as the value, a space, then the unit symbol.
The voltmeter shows 2.9 V
